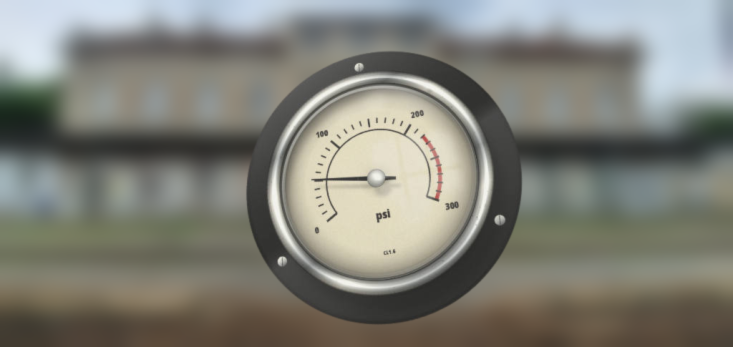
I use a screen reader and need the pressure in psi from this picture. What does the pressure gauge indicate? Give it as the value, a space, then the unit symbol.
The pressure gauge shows 50 psi
